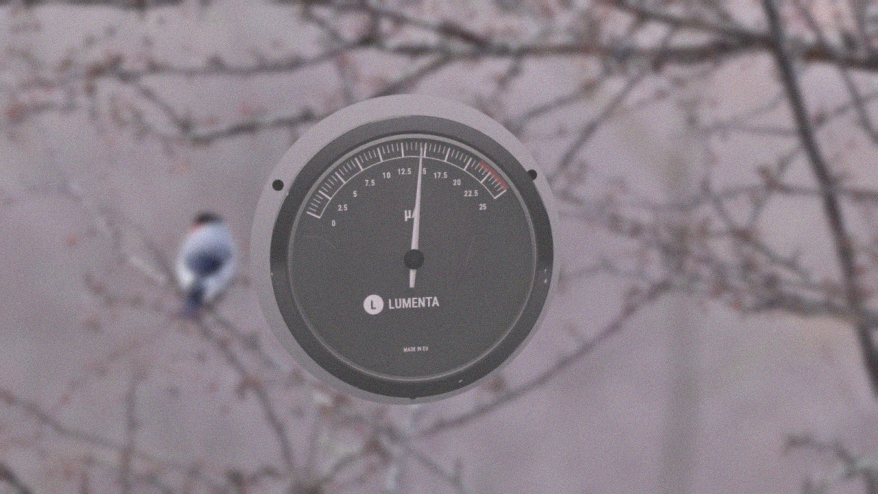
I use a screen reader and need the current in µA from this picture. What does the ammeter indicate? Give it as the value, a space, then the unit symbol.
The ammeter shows 14.5 µA
